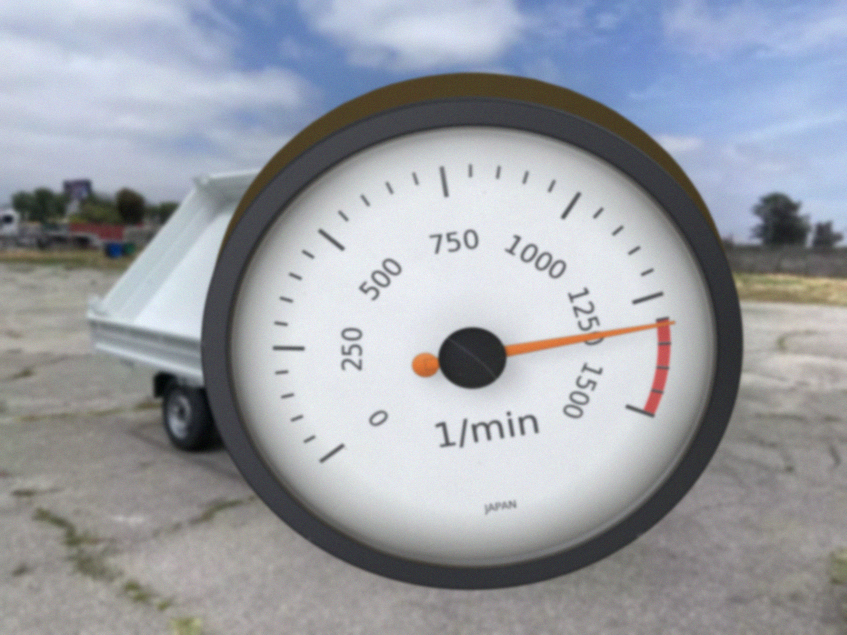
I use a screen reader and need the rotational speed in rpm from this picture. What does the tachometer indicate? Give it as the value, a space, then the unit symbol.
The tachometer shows 1300 rpm
